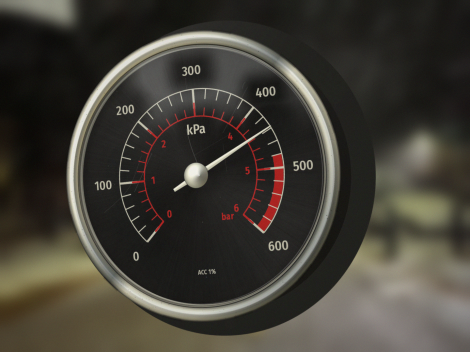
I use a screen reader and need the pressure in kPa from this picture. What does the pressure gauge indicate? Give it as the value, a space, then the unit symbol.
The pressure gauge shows 440 kPa
